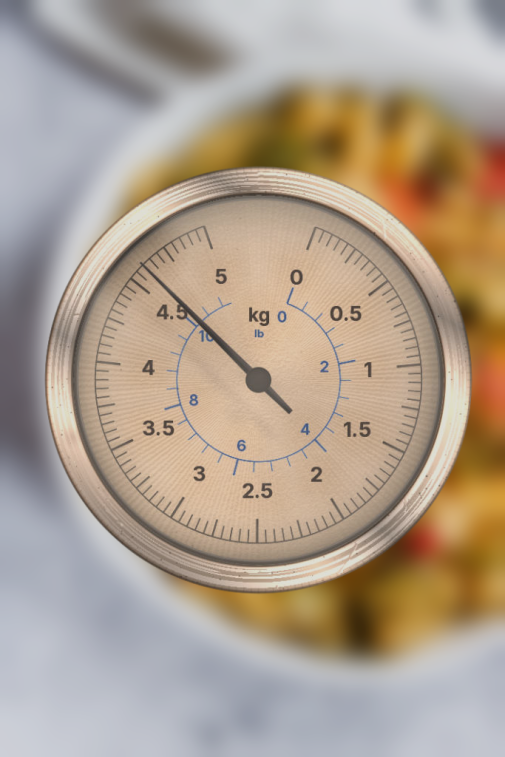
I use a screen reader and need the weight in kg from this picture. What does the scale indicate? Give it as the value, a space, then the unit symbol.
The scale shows 4.6 kg
